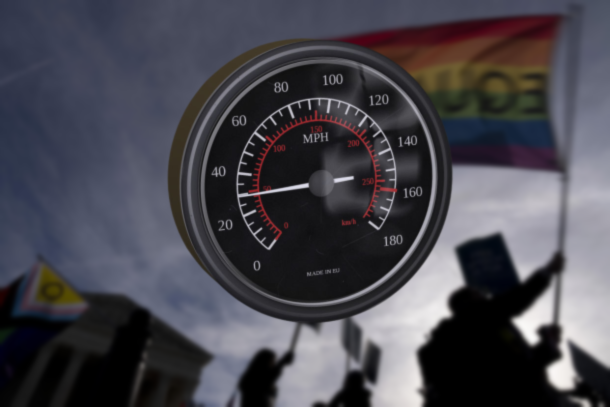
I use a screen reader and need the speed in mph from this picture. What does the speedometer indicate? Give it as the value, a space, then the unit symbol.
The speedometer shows 30 mph
